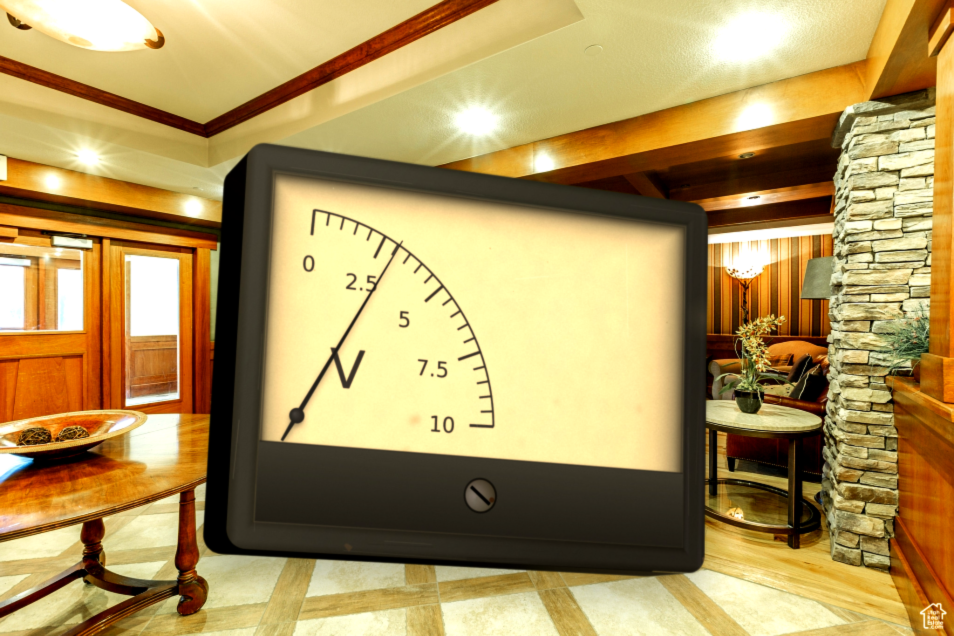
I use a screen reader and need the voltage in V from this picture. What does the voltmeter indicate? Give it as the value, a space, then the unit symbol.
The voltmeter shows 3 V
